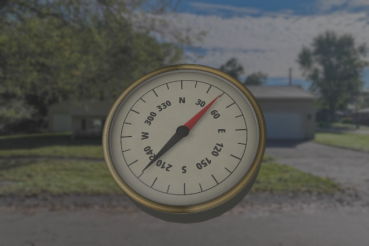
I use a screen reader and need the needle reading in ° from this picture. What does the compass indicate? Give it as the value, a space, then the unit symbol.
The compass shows 45 °
